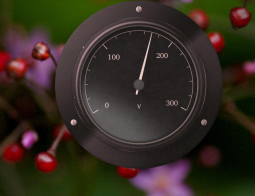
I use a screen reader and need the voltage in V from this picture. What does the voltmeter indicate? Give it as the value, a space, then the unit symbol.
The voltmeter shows 170 V
